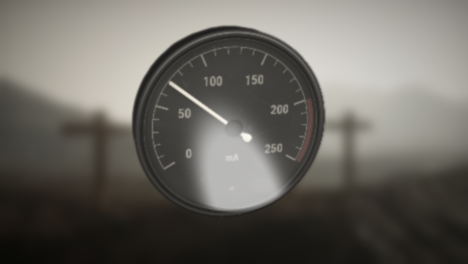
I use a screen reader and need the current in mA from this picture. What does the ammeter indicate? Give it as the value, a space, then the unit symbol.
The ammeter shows 70 mA
